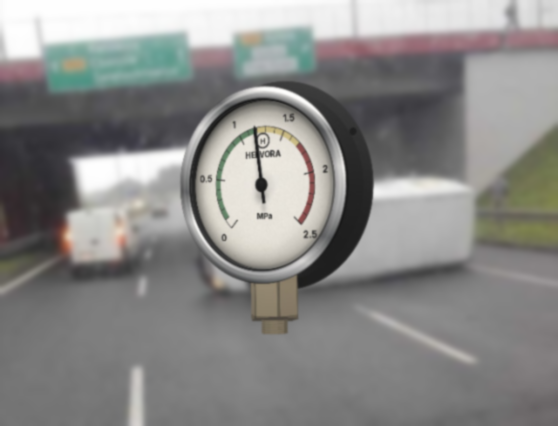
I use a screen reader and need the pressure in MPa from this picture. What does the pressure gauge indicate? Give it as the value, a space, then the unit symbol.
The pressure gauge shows 1.2 MPa
